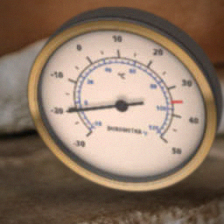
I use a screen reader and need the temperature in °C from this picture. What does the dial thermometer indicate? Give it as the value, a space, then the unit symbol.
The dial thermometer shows -20 °C
